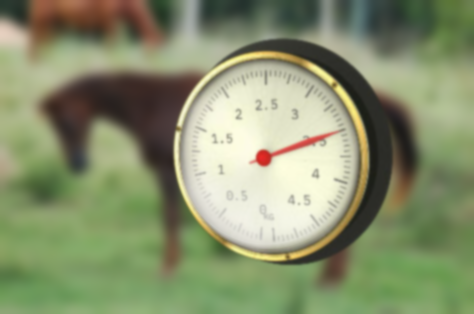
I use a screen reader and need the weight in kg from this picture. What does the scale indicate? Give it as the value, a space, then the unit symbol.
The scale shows 3.5 kg
